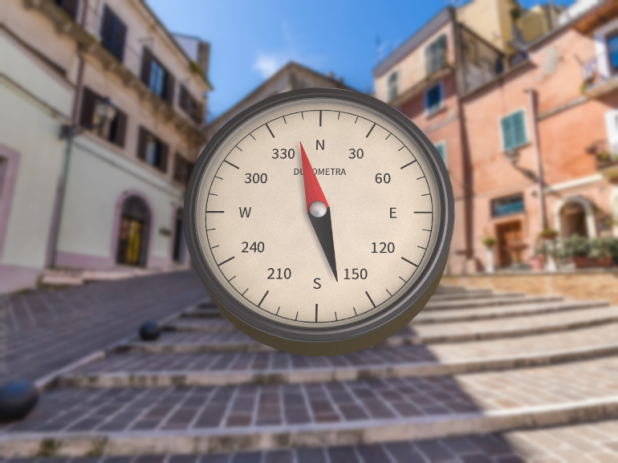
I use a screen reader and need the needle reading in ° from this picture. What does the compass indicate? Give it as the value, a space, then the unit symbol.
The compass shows 345 °
